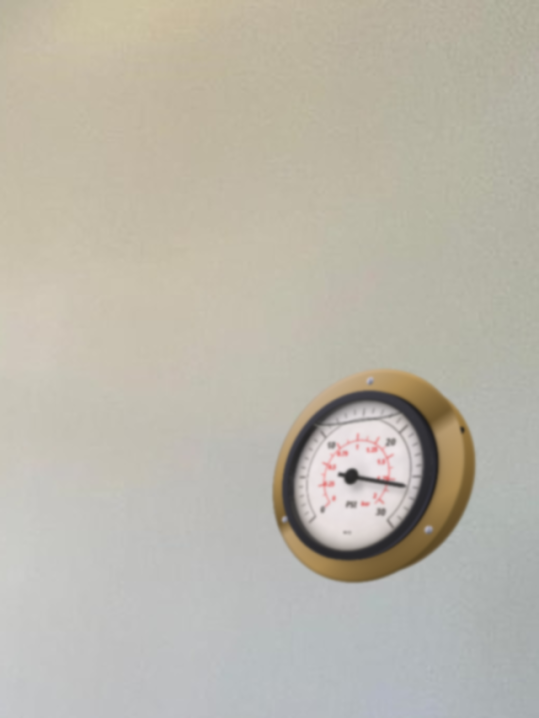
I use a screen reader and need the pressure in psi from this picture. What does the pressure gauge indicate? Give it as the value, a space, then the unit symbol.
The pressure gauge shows 26 psi
